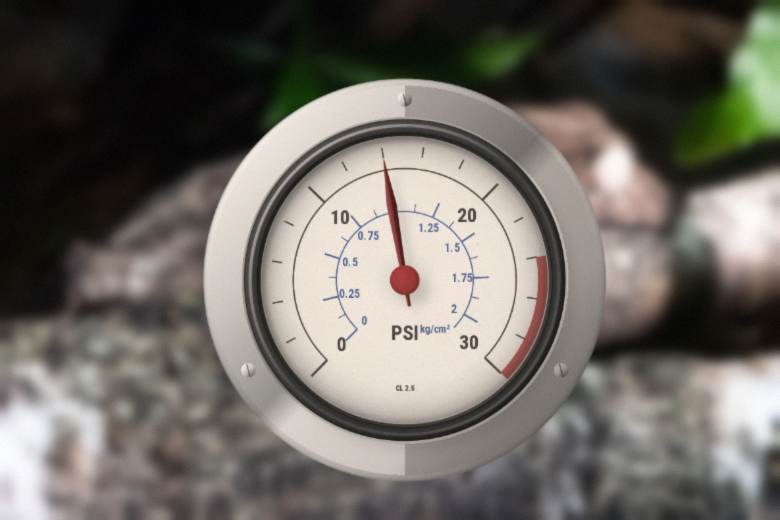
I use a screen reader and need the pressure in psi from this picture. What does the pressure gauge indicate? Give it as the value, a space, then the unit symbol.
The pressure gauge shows 14 psi
